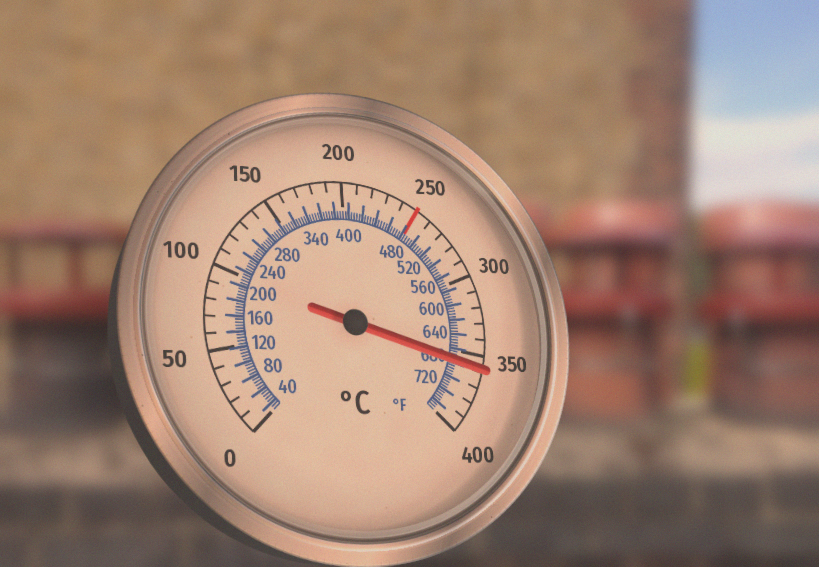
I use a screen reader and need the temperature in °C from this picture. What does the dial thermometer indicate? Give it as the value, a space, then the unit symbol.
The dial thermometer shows 360 °C
